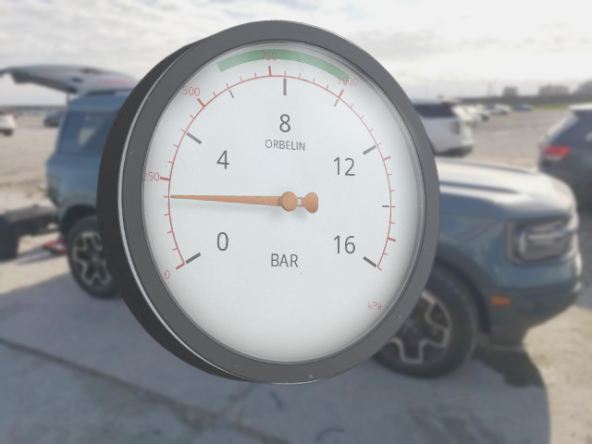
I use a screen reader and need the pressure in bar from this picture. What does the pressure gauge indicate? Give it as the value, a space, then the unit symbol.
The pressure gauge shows 2 bar
